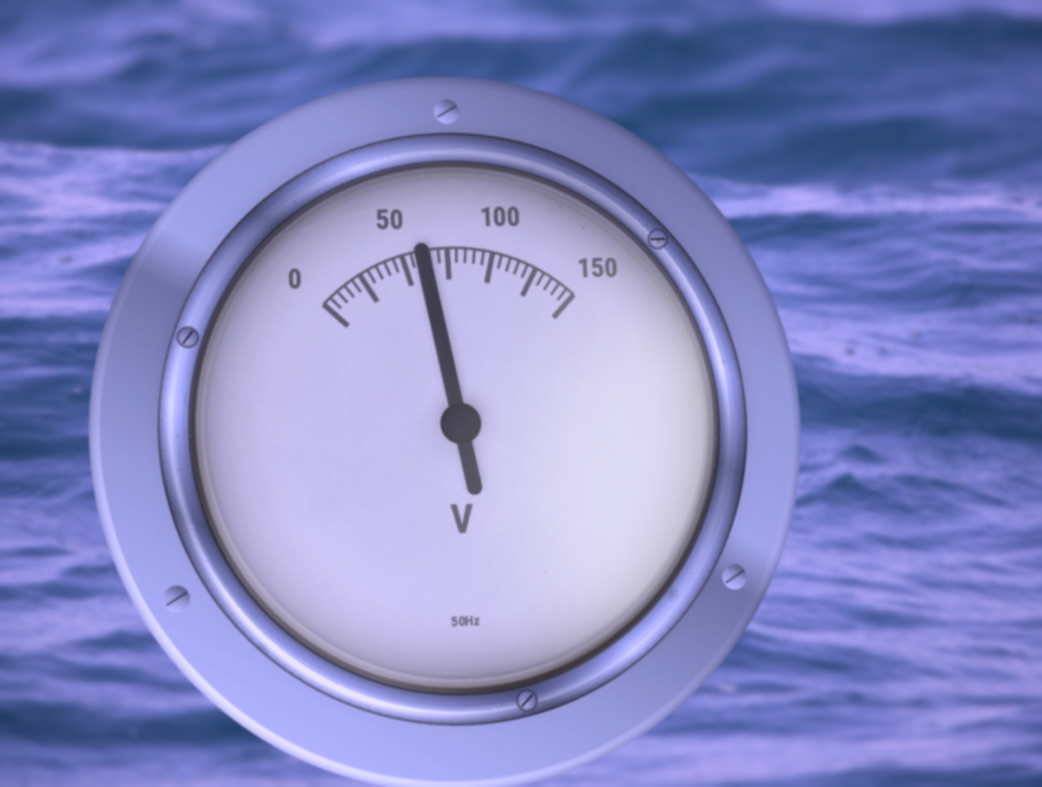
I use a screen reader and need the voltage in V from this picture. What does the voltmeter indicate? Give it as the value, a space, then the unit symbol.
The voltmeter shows 60 V
